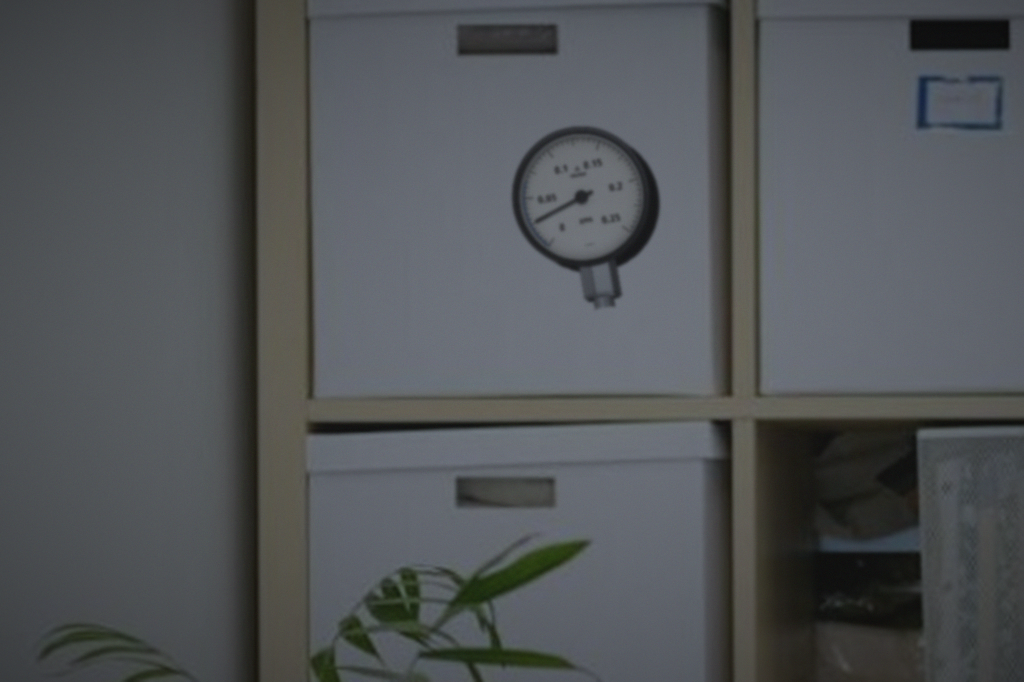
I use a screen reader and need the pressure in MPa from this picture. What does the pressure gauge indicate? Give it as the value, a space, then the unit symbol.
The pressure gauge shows 0.025 MPa
